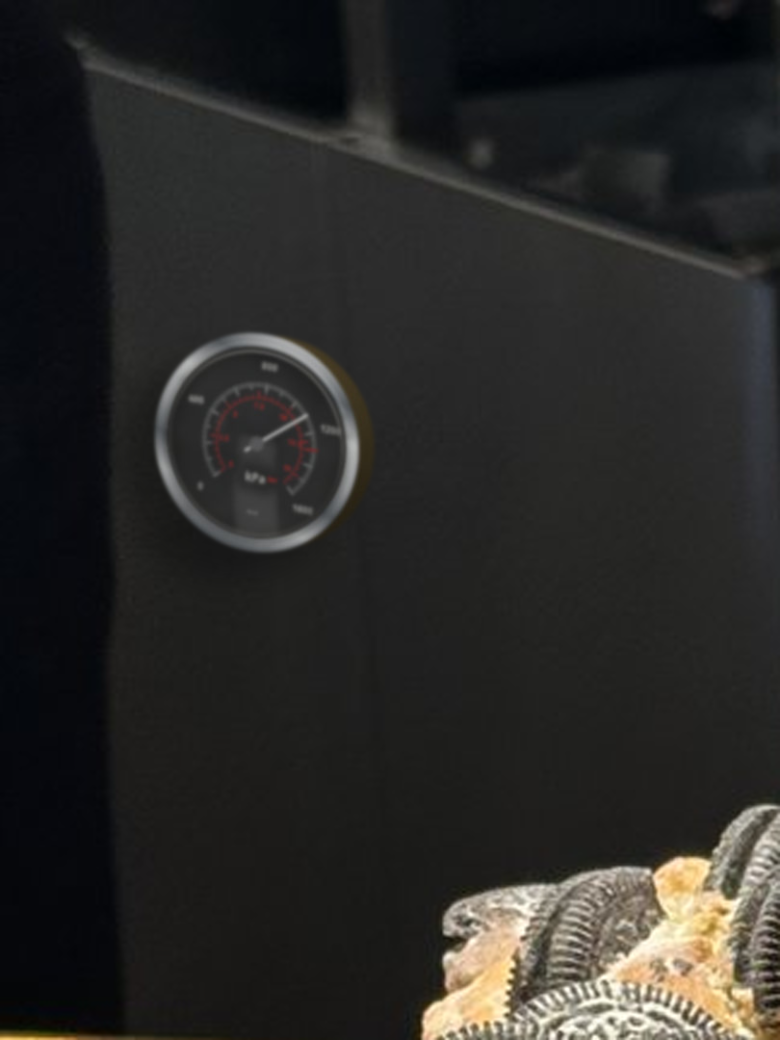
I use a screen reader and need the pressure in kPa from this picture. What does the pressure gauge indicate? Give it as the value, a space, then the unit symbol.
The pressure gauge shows 1100 kPa
